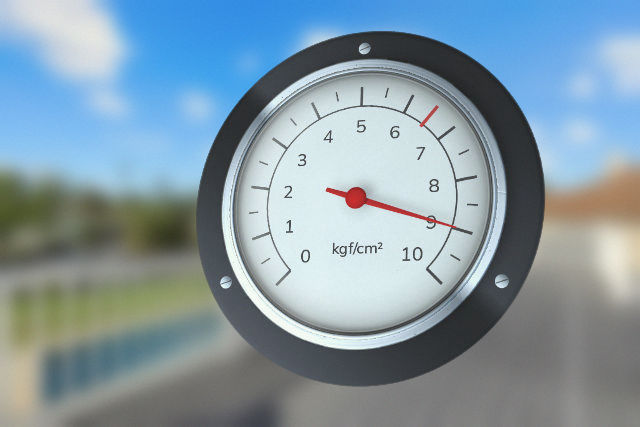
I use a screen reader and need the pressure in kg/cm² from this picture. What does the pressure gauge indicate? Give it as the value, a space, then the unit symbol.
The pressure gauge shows 9 kg/cm²
